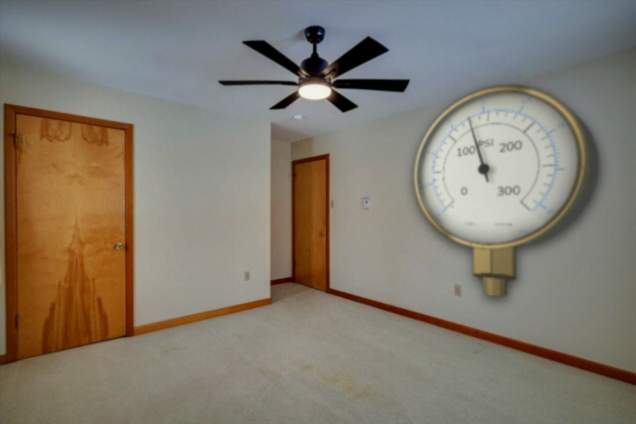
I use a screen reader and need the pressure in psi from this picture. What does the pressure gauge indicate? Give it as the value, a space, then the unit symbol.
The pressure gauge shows 130 psi
